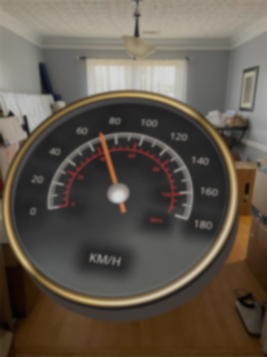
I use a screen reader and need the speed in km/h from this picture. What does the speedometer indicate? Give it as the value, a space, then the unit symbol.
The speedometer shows 70 km/h
